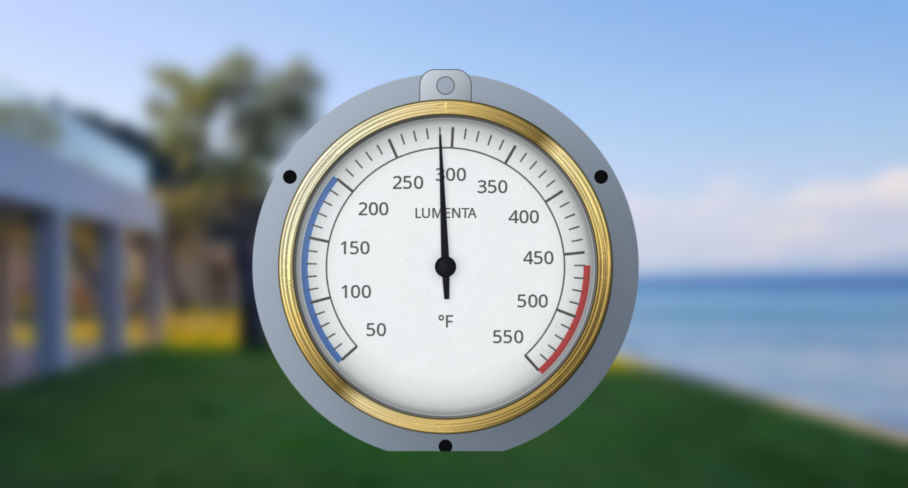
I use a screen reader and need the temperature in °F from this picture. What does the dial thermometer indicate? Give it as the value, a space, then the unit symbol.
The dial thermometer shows 290 °F
